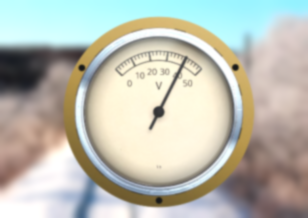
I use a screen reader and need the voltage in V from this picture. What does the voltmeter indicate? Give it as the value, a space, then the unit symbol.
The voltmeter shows 40 V
